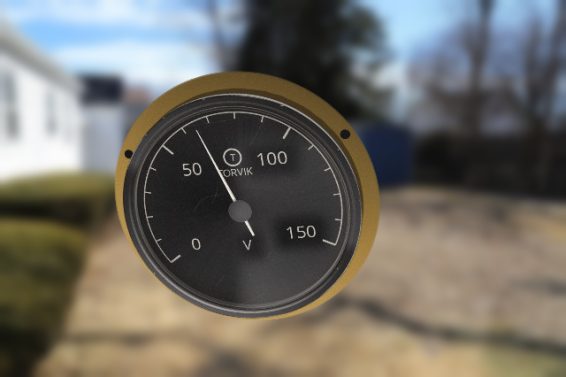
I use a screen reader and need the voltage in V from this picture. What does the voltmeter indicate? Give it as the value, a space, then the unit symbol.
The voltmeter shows 65 V
